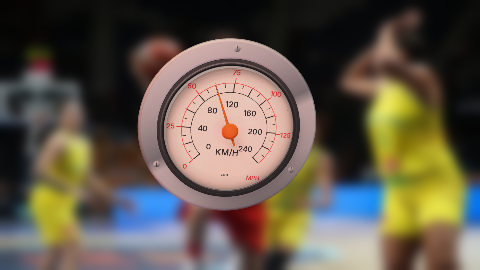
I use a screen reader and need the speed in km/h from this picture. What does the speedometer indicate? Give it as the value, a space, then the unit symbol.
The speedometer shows 100 km/h
